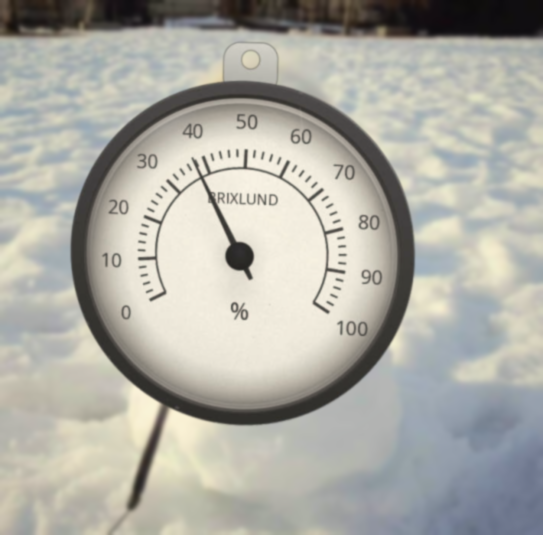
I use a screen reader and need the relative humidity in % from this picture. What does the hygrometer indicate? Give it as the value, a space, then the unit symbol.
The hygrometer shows 38 %
